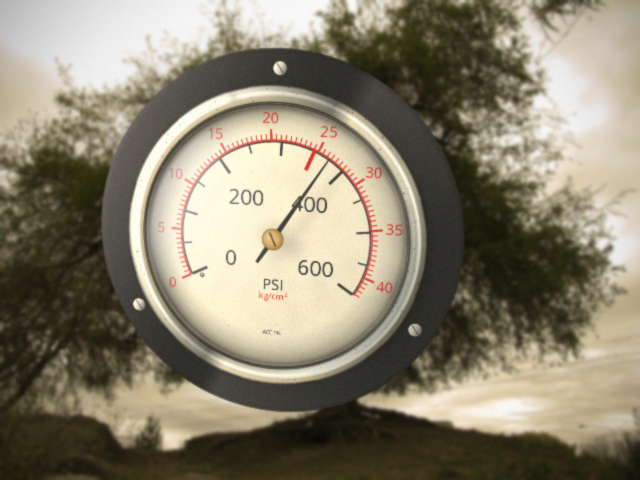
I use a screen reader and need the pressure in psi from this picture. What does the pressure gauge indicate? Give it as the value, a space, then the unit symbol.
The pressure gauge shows 375 psi
